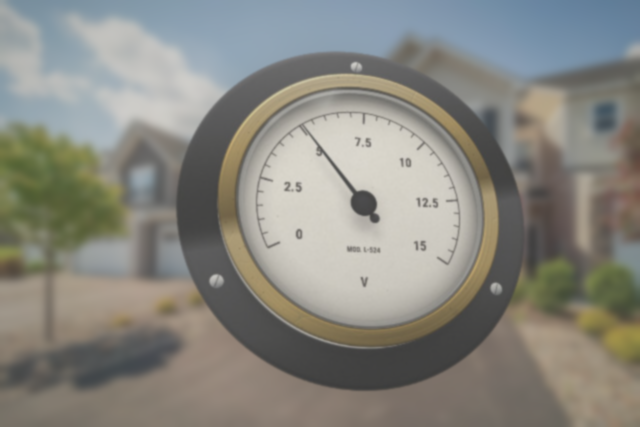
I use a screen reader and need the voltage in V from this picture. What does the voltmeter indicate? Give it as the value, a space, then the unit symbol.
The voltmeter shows 5 V
